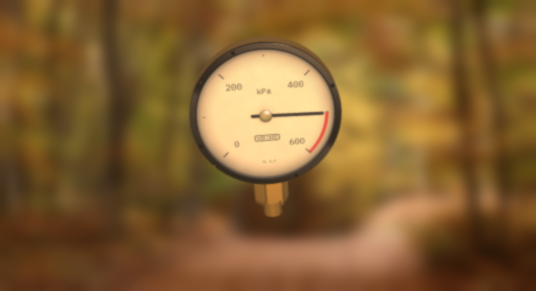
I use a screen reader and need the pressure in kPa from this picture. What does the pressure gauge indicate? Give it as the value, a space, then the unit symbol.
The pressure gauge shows 500 kPa
